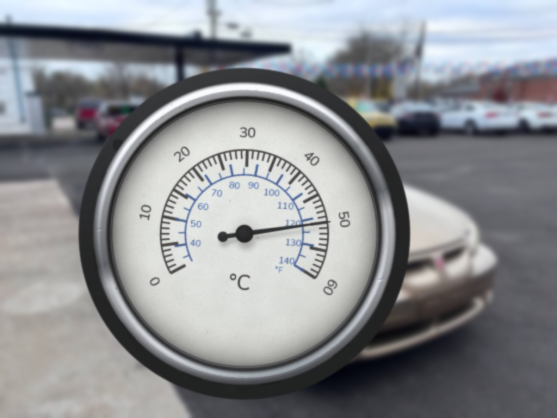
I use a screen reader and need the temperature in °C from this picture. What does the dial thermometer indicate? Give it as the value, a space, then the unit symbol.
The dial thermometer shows 50 °C
